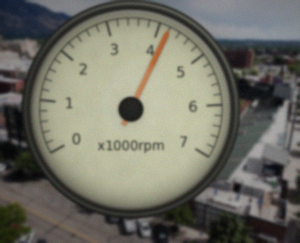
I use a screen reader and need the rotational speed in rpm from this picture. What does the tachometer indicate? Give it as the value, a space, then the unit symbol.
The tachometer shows 4200 rpm
